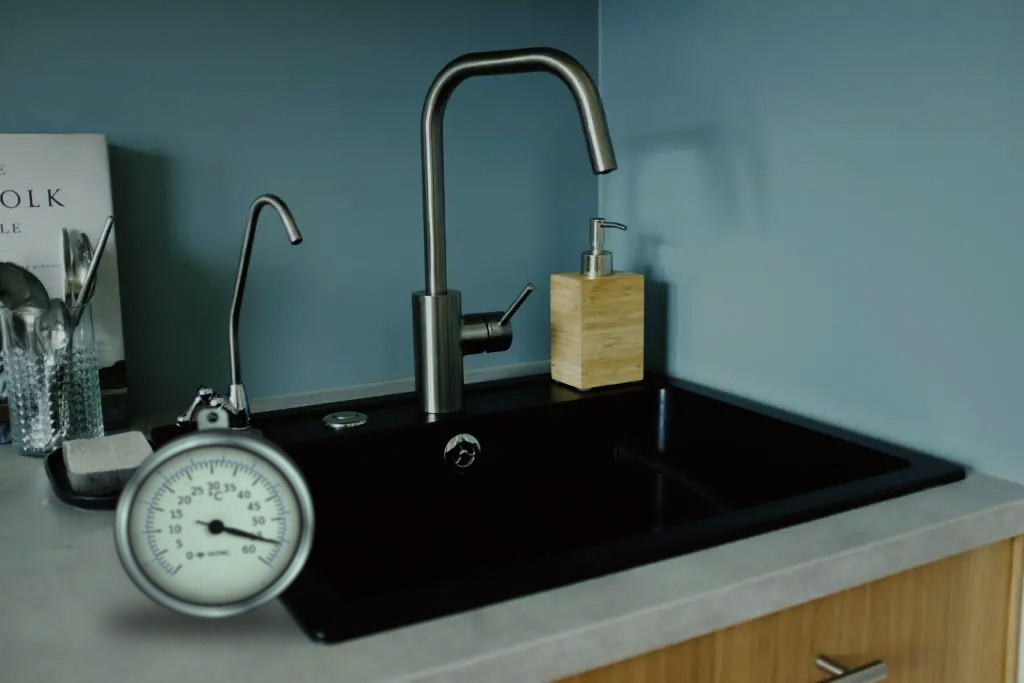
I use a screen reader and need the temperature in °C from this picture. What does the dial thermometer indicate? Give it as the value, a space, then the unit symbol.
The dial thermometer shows 55 °C
